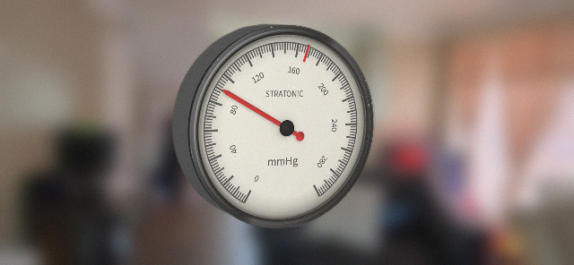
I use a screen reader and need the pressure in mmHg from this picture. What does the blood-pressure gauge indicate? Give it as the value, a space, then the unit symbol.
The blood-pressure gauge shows 90 mmHg
